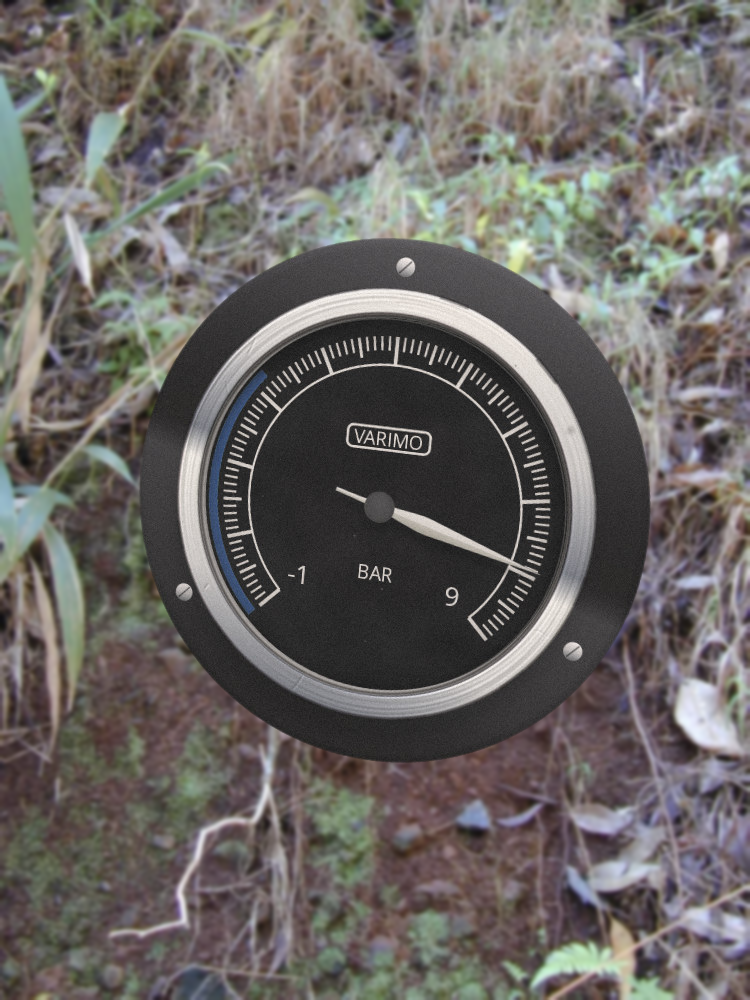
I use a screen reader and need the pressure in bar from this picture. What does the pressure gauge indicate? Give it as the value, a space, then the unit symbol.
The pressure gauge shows 7.9 bar
